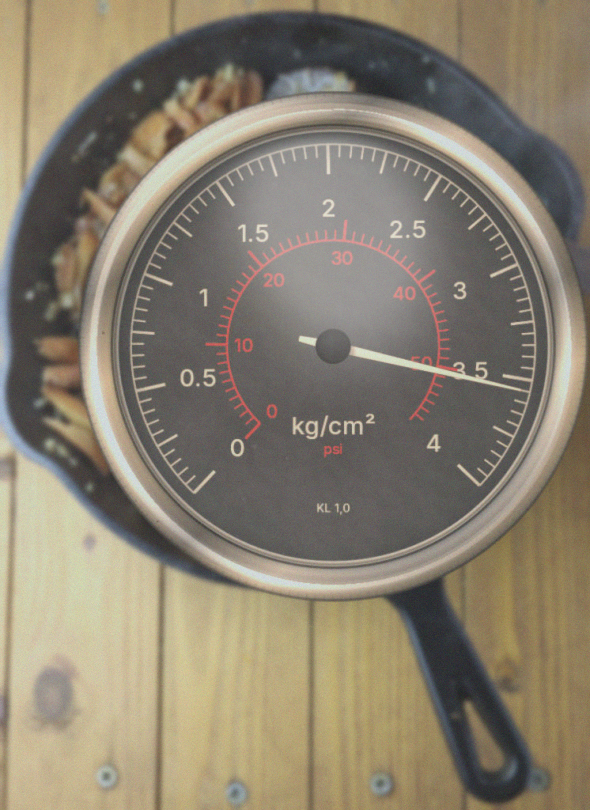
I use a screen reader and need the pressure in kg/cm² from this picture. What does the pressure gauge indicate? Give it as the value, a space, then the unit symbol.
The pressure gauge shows 3.55 kg/cm²
